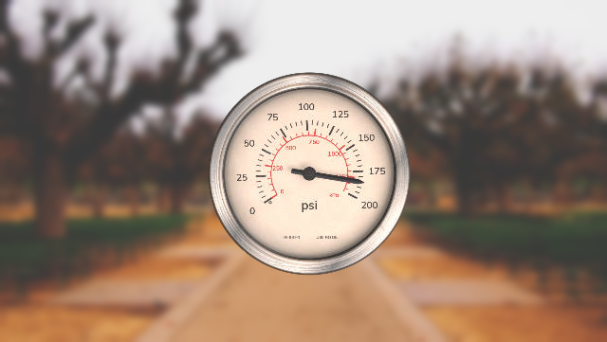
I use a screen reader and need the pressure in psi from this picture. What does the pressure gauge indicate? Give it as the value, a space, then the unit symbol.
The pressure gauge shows 185 psi
